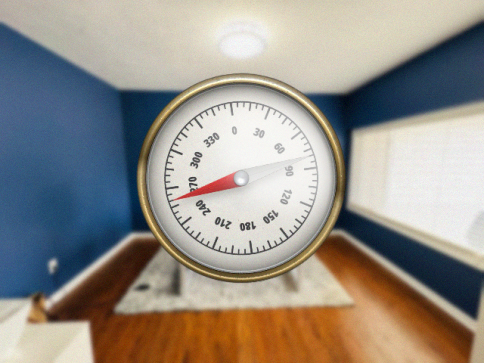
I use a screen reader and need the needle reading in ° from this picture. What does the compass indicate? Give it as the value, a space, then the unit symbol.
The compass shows 260 °
